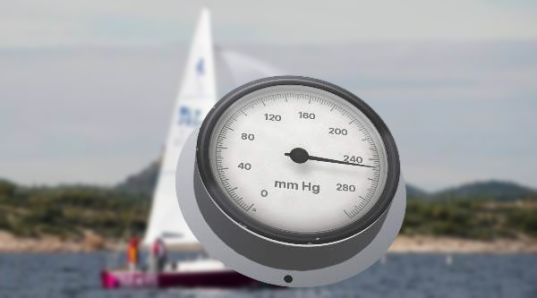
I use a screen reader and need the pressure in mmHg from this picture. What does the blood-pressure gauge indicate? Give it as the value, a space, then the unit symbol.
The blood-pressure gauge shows 250 mmHg
